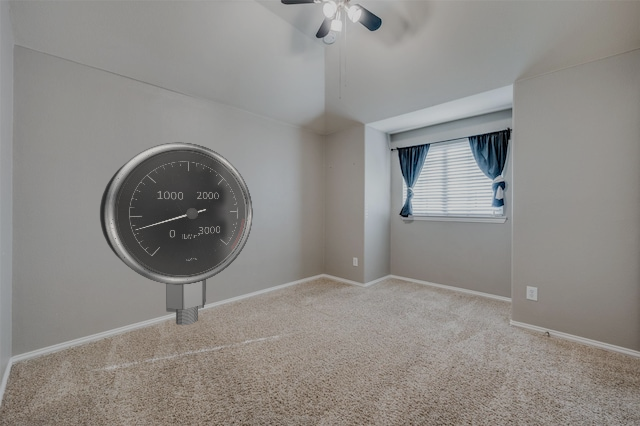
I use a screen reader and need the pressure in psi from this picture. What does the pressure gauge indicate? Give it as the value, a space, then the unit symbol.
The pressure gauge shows 350 psi
